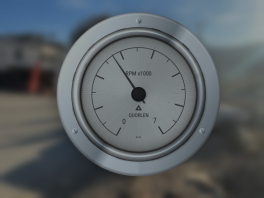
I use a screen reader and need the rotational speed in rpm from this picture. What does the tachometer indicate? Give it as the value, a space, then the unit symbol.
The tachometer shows 2750 rpm
